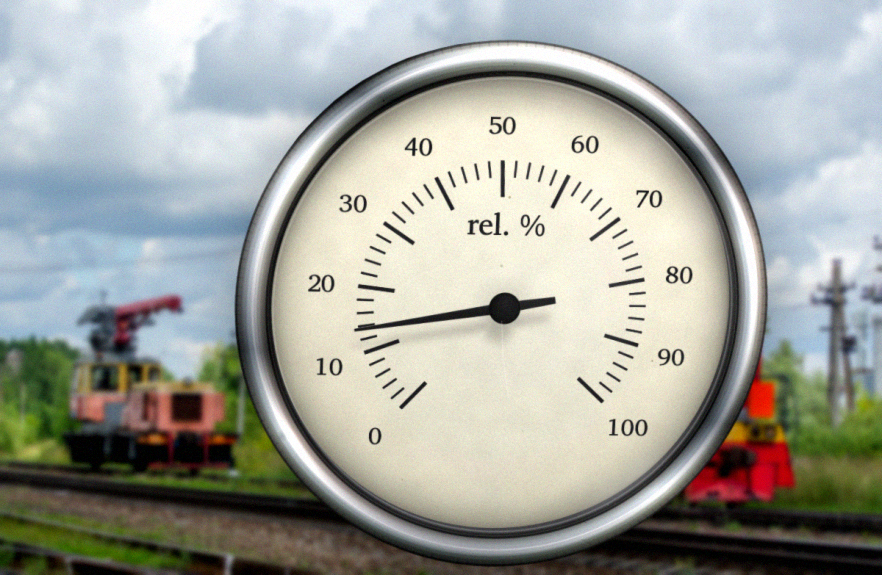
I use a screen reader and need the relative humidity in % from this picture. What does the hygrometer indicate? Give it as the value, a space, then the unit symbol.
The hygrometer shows 14 %
